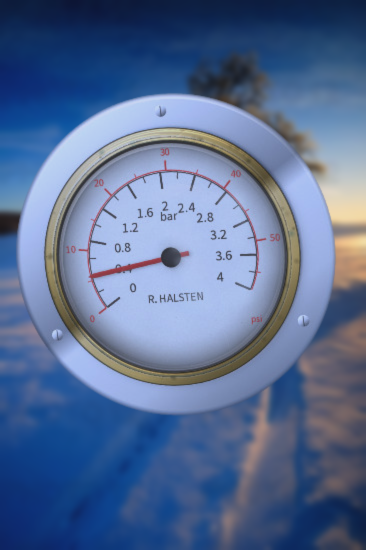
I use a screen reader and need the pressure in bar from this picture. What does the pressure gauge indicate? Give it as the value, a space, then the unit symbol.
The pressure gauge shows 0.4 bar
